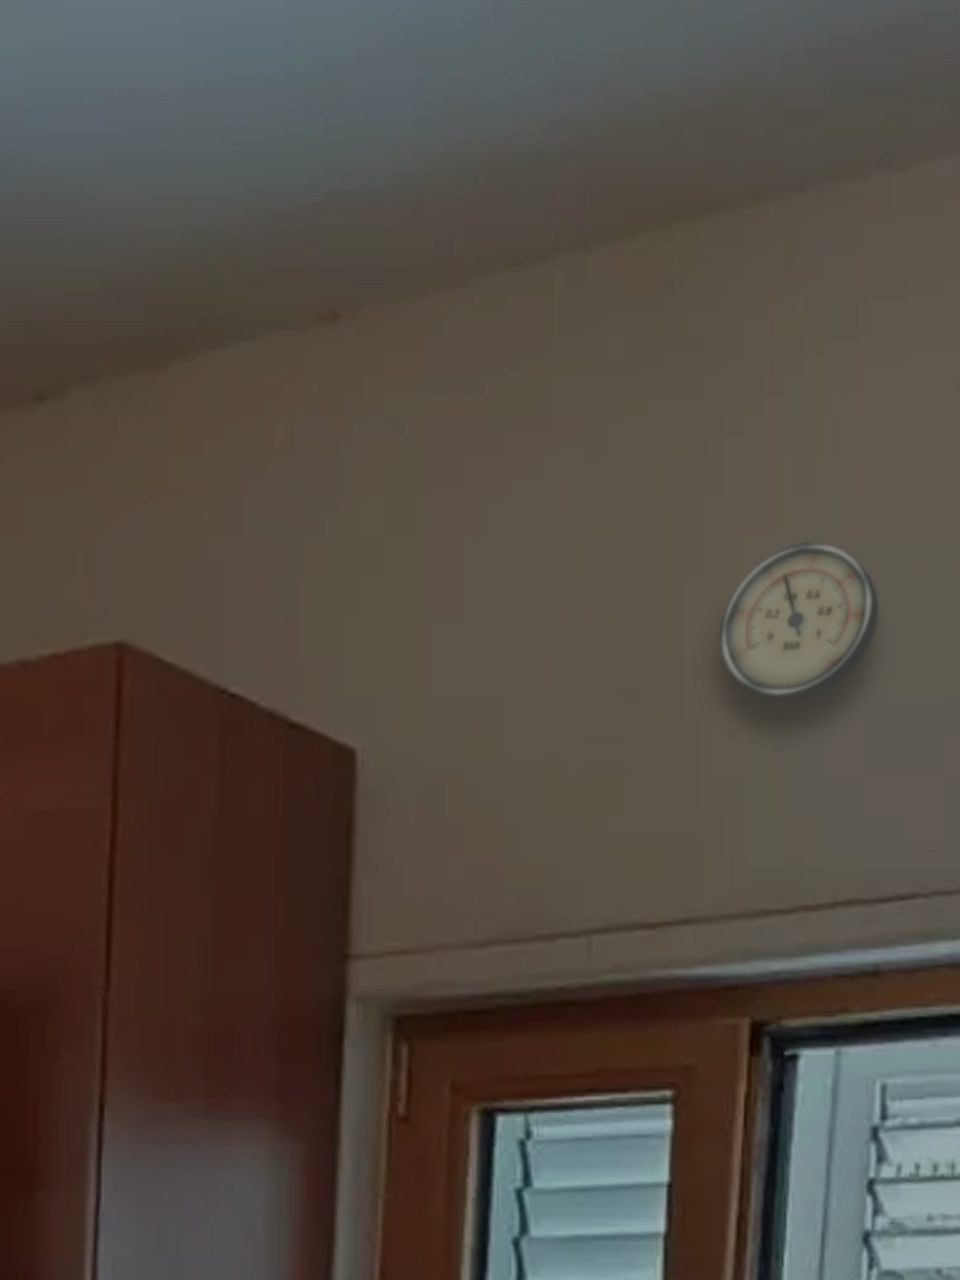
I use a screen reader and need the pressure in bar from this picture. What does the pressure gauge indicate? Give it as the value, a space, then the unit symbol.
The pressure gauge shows 0.4 bar
